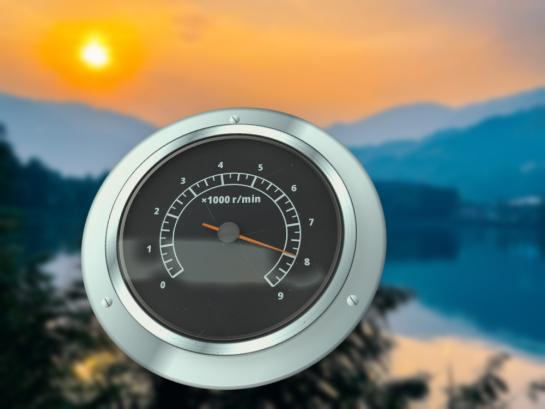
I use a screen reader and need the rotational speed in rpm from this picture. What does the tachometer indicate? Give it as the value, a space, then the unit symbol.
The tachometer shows 8000 rpm
